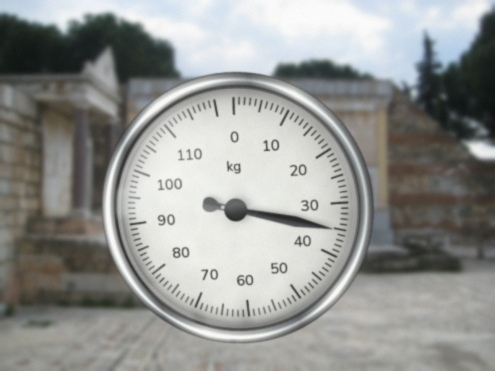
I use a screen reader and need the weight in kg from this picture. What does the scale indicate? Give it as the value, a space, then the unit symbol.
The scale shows 35 kg
